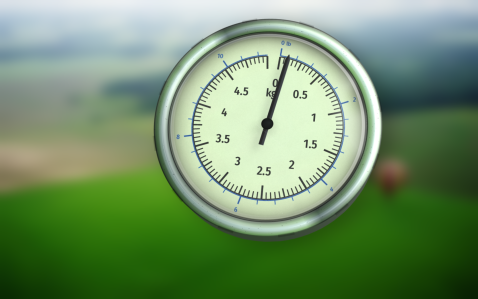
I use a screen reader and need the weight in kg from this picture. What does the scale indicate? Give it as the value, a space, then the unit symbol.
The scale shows 0.1 kg
